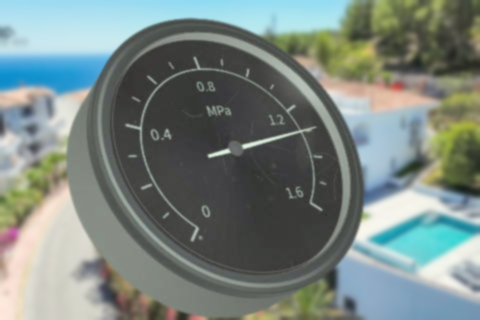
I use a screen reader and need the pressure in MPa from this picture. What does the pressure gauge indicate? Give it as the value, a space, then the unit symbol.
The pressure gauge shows 1.3 MPa
